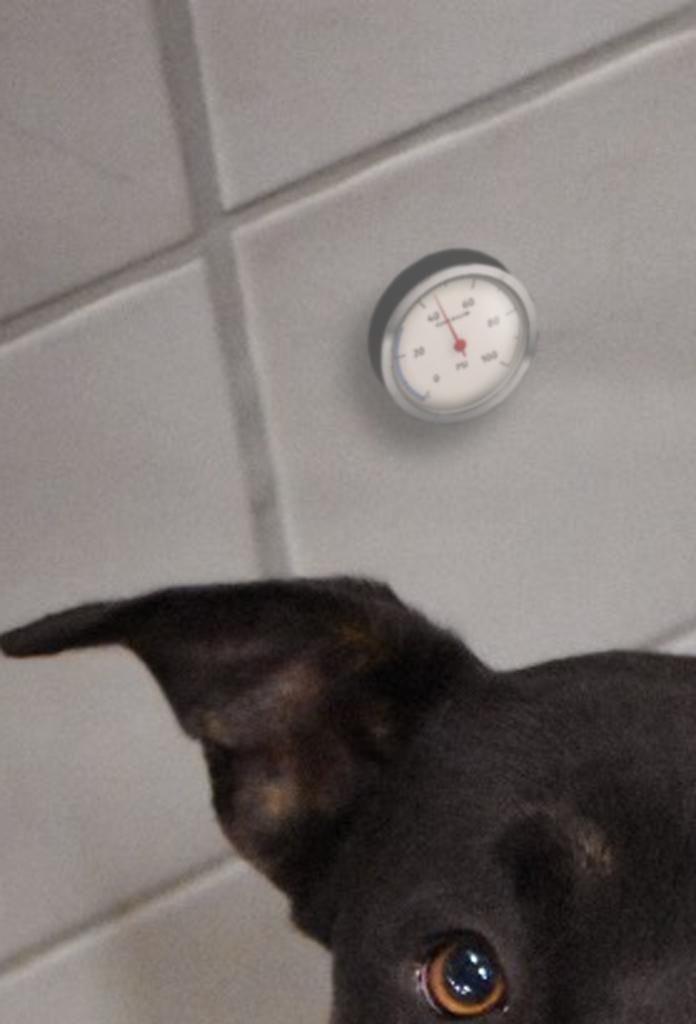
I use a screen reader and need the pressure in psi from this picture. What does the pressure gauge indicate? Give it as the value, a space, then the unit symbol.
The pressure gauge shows 45 psi
